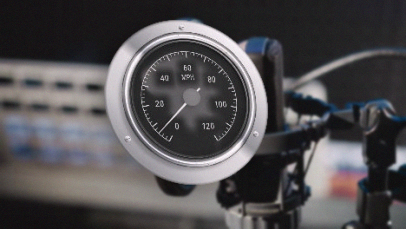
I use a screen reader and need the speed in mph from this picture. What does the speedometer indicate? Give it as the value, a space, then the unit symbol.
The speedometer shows 6 mph
